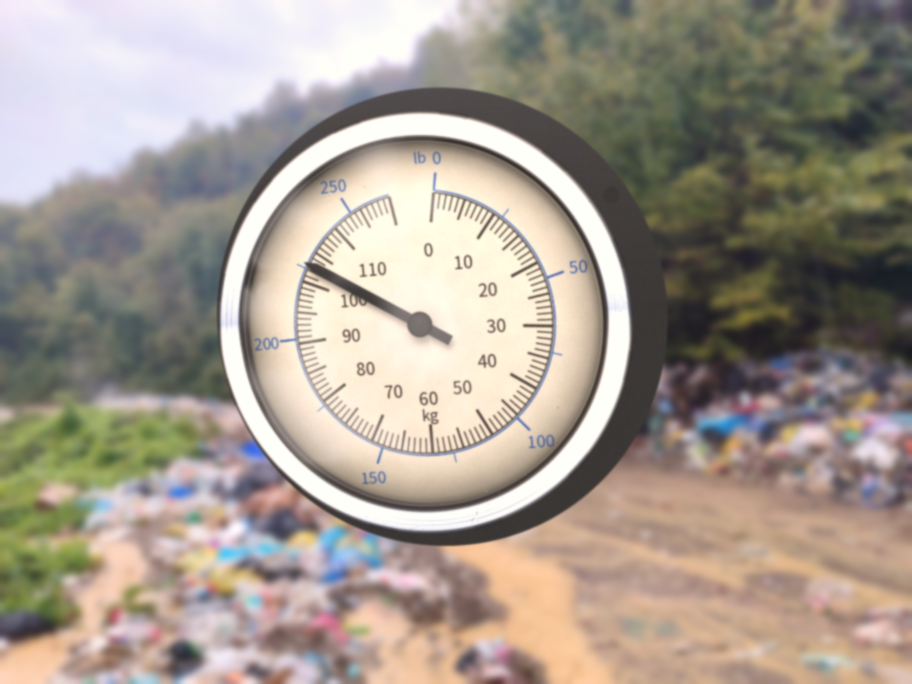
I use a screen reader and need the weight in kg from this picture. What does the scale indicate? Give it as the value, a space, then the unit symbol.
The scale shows 103 kg
